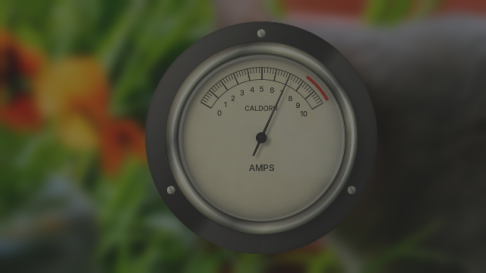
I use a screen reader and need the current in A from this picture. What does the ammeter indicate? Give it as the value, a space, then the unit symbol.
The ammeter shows 7 A
